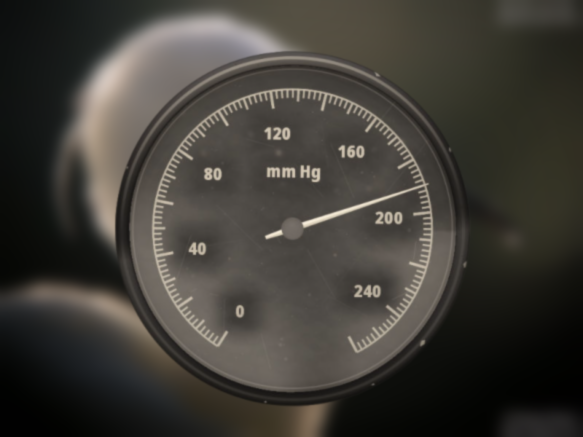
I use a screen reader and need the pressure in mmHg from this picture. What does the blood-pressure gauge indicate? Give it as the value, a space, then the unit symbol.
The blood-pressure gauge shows 190 mmHg
